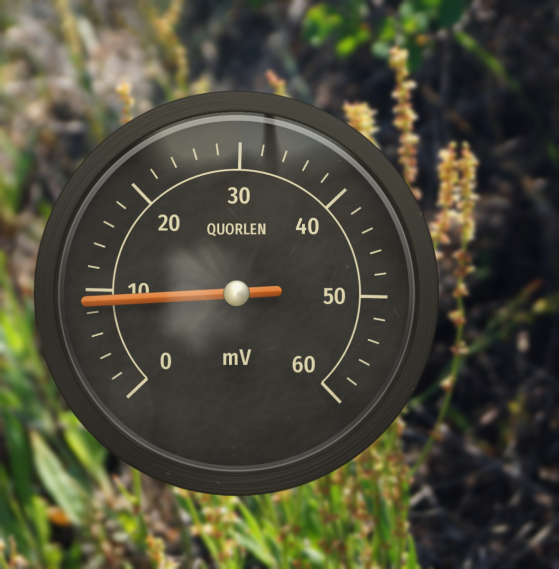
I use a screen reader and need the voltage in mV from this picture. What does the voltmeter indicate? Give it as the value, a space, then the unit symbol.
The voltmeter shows 9 mV
